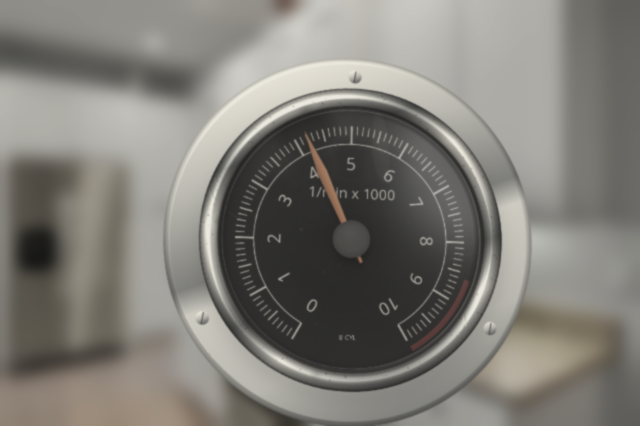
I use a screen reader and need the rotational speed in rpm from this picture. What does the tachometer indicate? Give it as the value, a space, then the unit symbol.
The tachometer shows 4200 rpm
